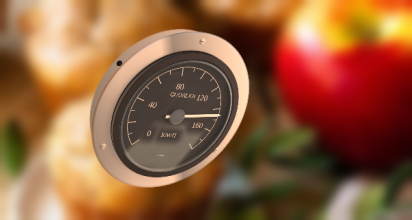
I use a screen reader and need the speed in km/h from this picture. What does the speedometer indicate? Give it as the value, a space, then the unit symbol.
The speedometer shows 145 km/h
